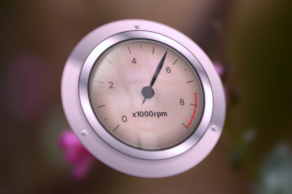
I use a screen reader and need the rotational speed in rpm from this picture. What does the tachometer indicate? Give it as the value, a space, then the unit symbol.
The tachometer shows 5500 rpm
